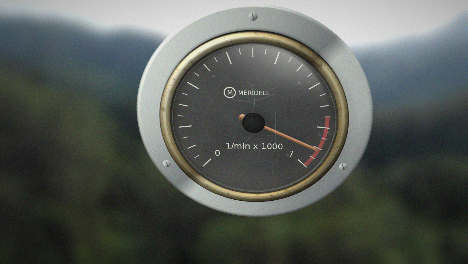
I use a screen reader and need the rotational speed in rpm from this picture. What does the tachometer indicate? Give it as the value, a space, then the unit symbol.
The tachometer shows 6500 rpm
